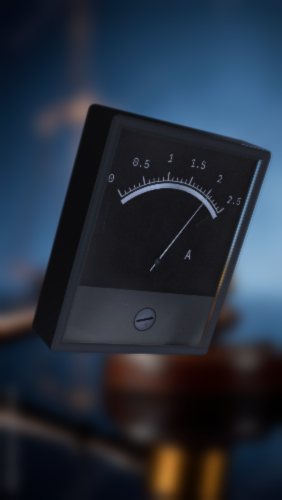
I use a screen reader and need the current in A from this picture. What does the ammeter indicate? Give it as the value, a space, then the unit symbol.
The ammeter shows 2 A
